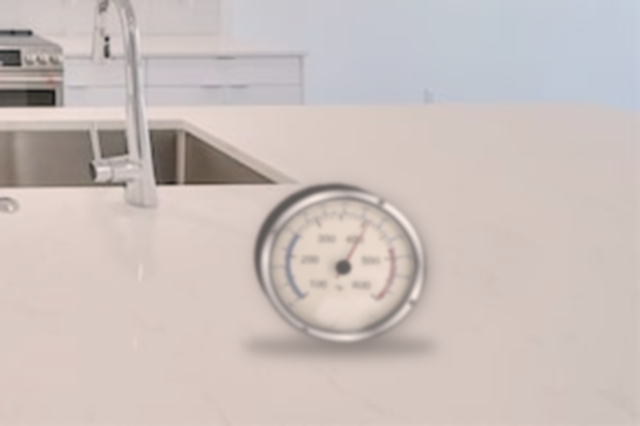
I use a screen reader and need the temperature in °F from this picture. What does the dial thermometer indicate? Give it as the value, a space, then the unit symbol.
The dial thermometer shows 400 °F
